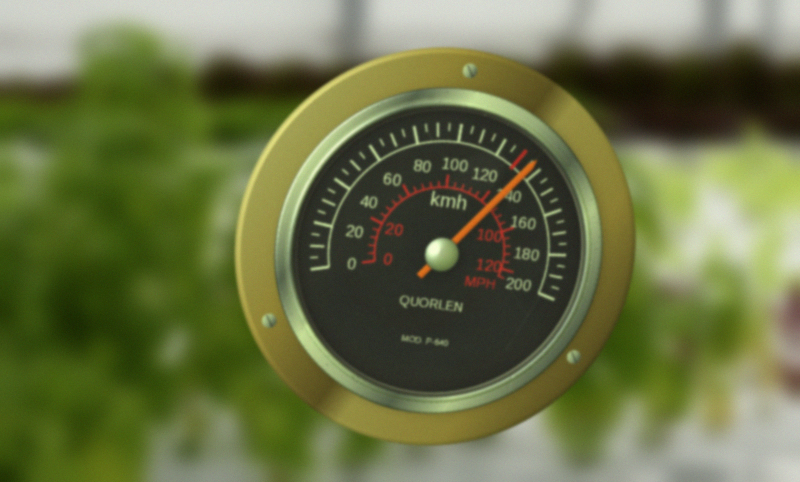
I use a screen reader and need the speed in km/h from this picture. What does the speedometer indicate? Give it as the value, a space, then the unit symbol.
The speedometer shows 135 km/h
